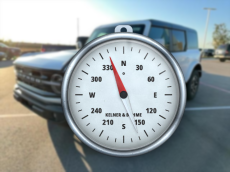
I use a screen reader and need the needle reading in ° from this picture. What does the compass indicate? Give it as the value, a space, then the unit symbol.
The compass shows 340 °
